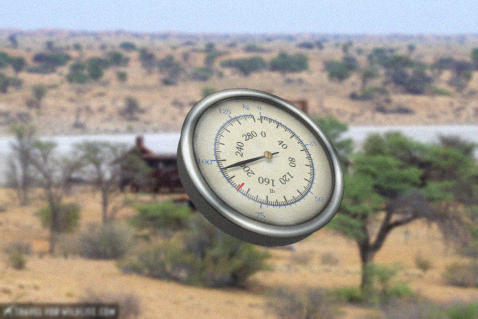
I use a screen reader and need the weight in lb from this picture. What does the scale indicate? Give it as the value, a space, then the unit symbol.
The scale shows 210 lb
